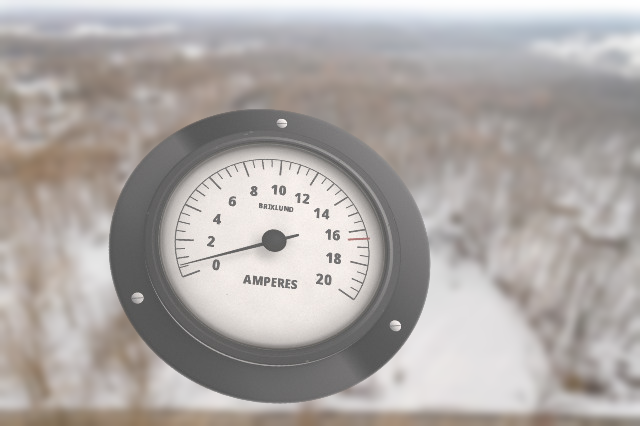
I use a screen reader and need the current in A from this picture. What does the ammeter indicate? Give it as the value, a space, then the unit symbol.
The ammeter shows 0.5 A
